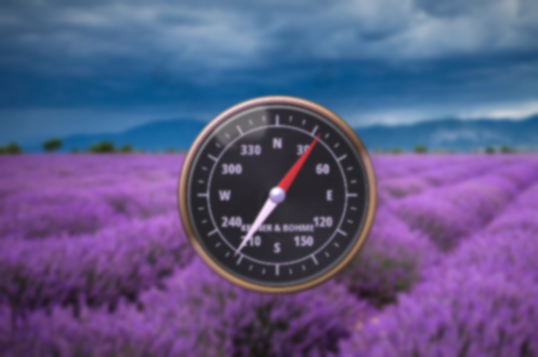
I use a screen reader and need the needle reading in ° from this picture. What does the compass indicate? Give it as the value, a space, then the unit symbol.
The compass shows 35 °
